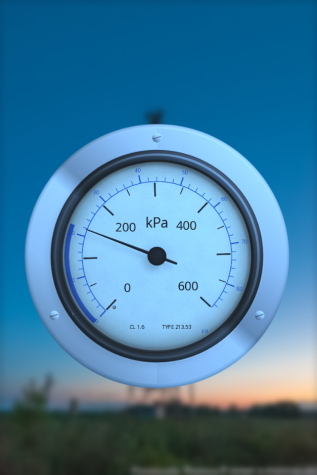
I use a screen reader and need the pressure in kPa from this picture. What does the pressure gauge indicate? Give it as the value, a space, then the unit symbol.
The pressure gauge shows 150 kPa
